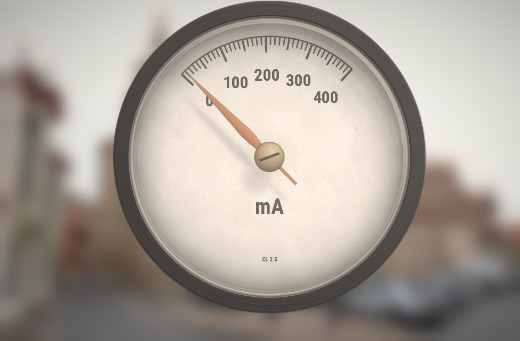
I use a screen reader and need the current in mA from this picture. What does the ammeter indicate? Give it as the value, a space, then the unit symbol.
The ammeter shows 10 mA
